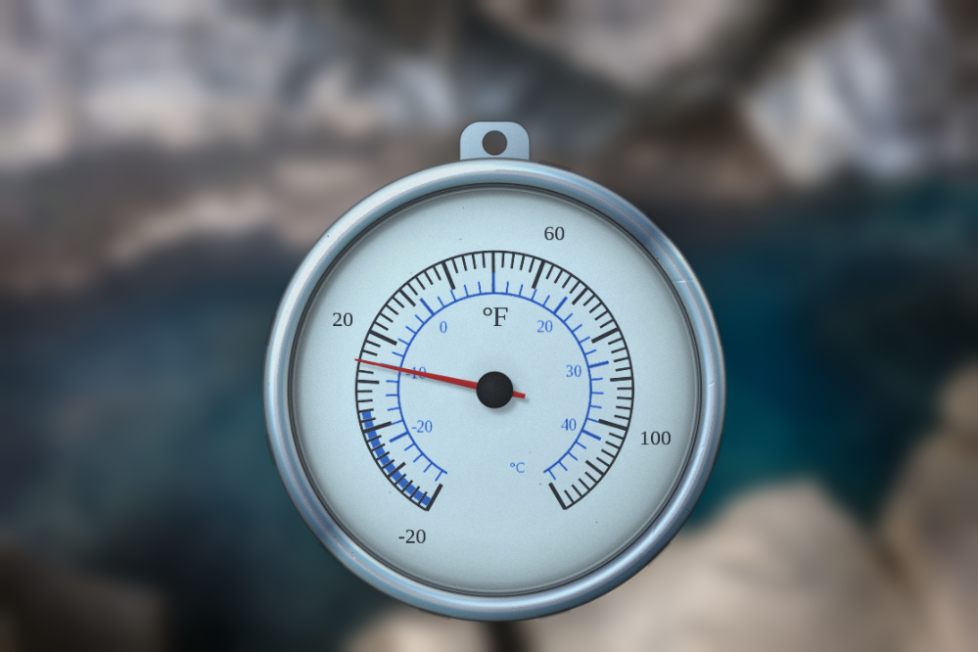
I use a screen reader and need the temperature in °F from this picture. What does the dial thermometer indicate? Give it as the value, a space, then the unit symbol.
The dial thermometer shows 14 °F
